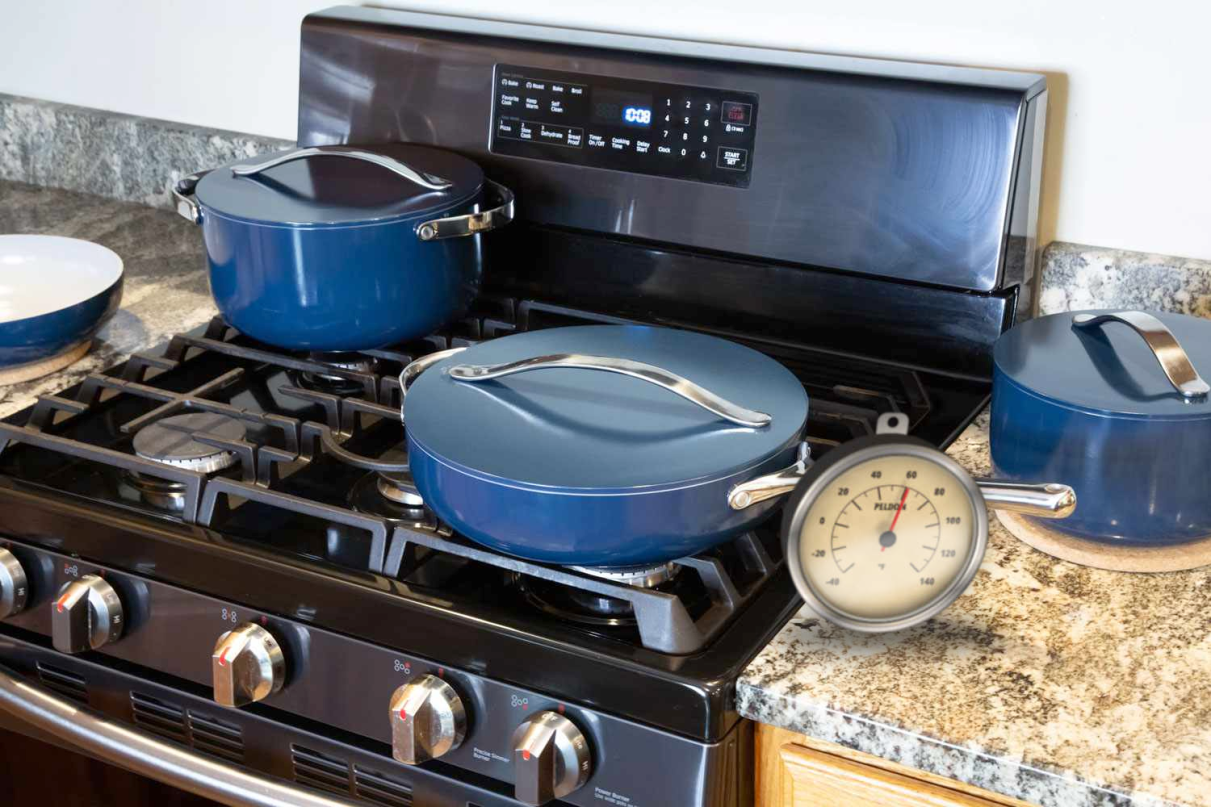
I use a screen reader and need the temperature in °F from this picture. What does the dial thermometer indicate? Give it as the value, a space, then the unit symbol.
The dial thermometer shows 60 °F
